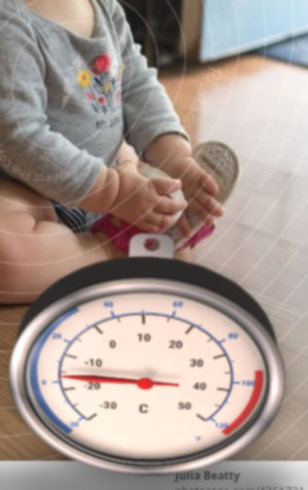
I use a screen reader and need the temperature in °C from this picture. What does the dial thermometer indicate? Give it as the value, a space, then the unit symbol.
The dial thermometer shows -15 °C
